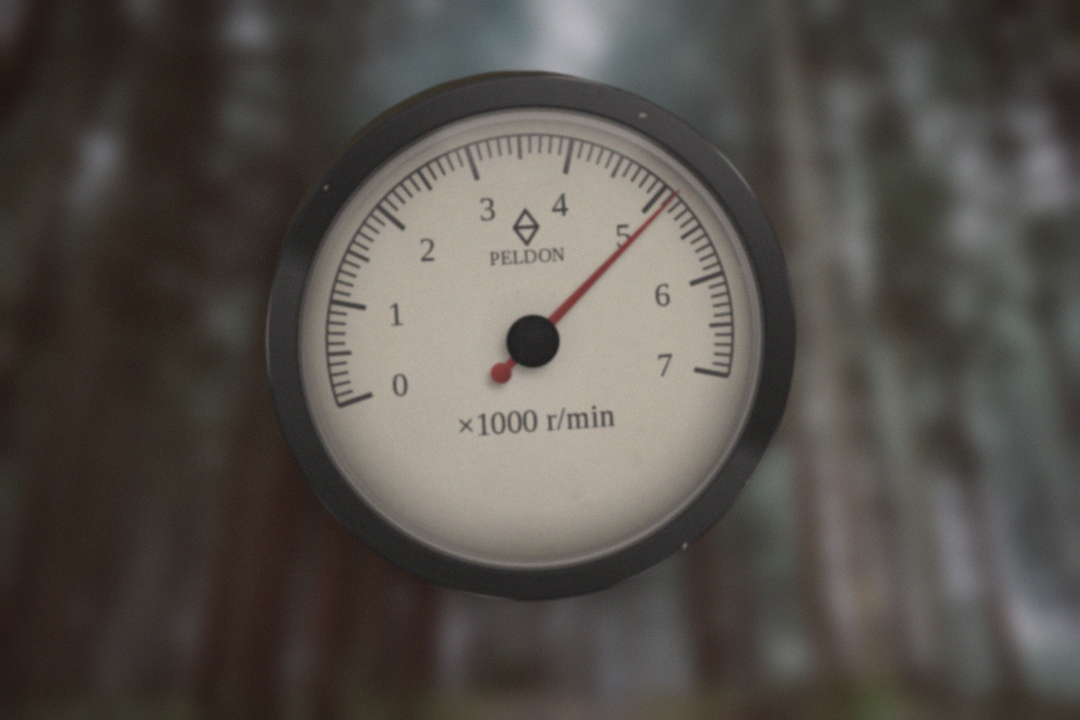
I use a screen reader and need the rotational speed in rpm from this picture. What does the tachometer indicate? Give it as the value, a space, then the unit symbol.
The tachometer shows 5100 rpm
